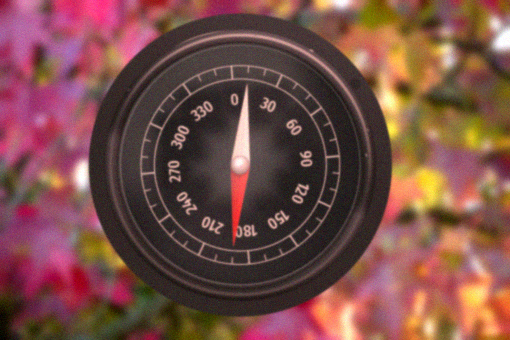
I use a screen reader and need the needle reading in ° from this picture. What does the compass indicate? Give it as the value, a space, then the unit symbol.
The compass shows 190 °
